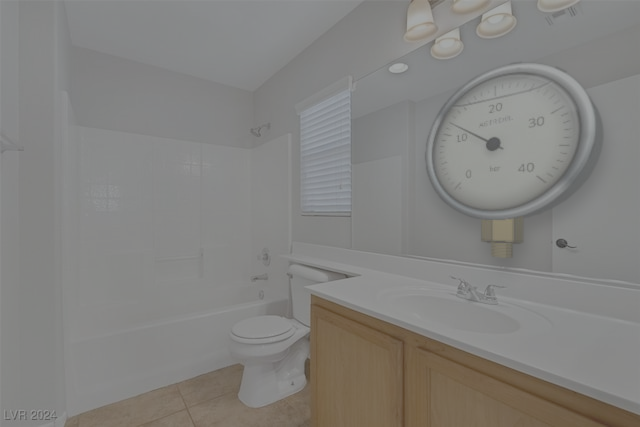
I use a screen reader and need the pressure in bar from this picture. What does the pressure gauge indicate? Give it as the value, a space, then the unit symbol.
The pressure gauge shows 12 bar
